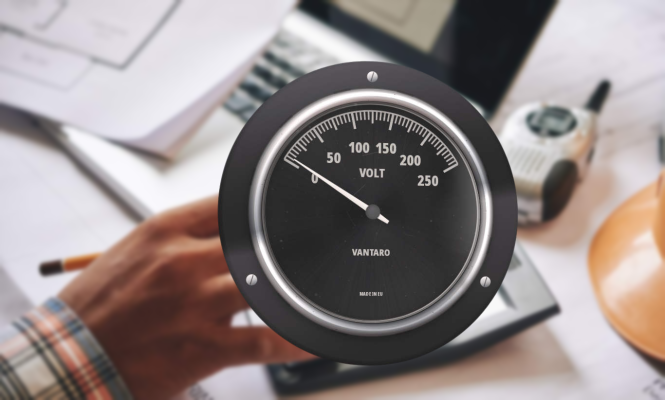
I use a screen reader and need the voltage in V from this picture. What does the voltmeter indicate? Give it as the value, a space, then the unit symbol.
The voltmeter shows 5 V
